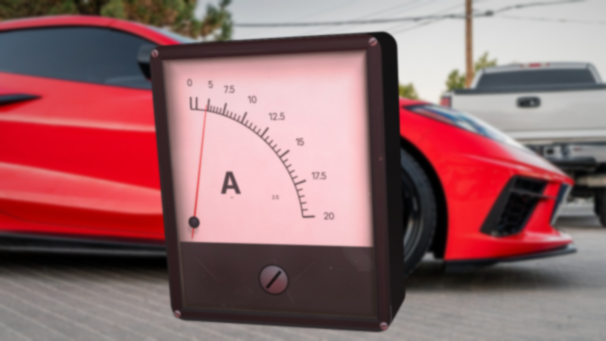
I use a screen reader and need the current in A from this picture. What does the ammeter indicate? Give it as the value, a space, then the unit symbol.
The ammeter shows 5 A
